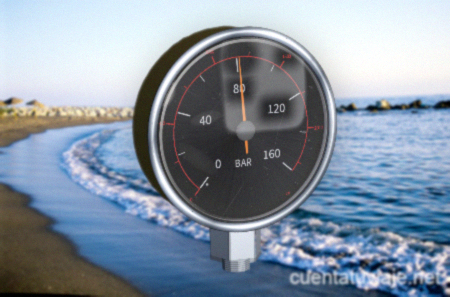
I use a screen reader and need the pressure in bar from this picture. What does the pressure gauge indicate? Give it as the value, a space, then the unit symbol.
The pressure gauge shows 80 bar
